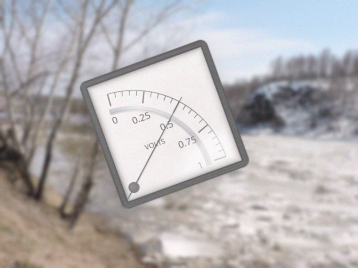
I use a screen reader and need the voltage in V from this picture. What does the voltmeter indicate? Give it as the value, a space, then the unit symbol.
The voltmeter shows 0.5 V
